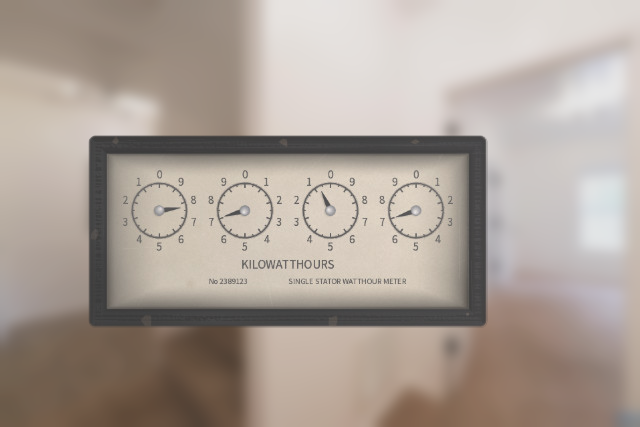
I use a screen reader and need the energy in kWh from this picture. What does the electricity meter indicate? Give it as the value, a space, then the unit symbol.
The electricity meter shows 7707 kWh
